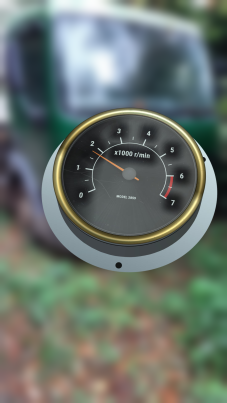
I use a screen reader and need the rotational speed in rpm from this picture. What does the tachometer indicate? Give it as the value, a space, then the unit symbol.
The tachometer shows 1750 rpm
